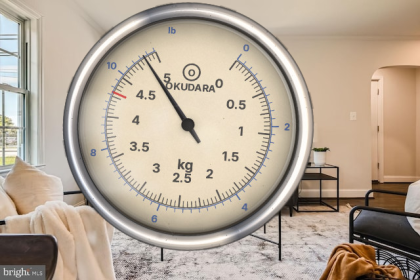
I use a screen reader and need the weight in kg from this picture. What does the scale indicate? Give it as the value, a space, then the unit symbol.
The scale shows 4.85 kg
